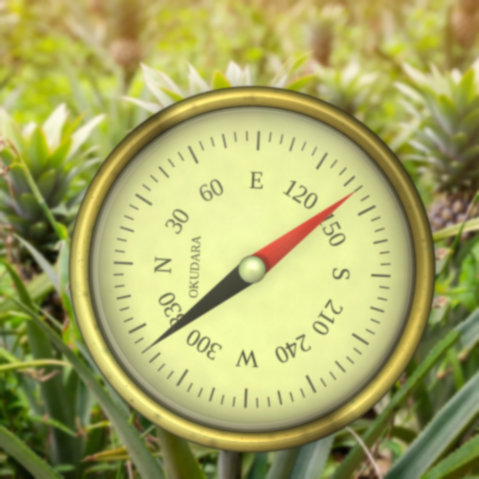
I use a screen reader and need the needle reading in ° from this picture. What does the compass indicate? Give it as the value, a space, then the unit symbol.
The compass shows 140 °
